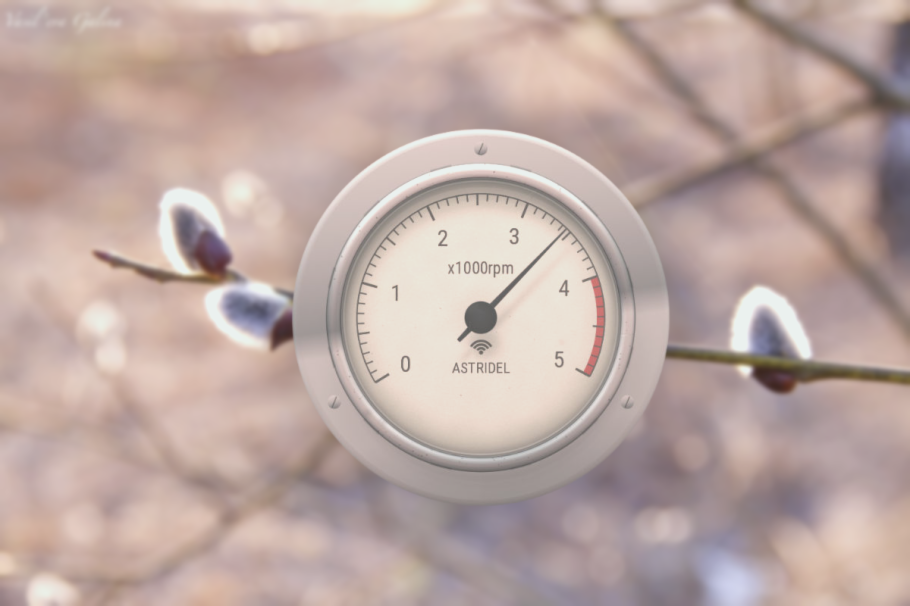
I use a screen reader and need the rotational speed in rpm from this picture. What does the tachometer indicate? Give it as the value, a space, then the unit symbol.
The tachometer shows 3450 rpm
